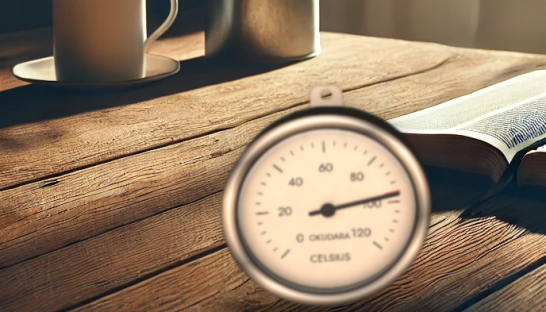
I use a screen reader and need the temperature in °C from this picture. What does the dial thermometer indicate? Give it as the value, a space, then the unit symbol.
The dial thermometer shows 96 °C
